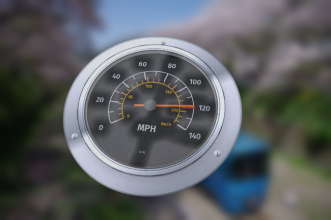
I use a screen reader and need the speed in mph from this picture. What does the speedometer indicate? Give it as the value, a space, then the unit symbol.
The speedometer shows 120 mph
